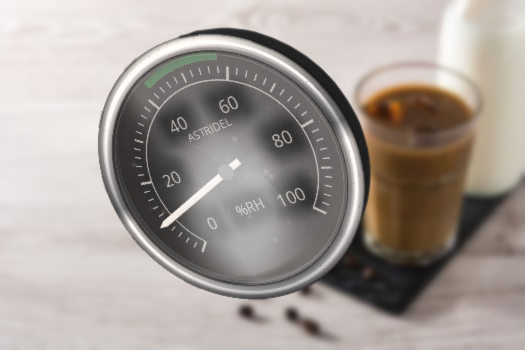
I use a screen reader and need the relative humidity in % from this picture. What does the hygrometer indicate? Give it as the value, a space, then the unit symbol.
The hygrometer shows 10 %
